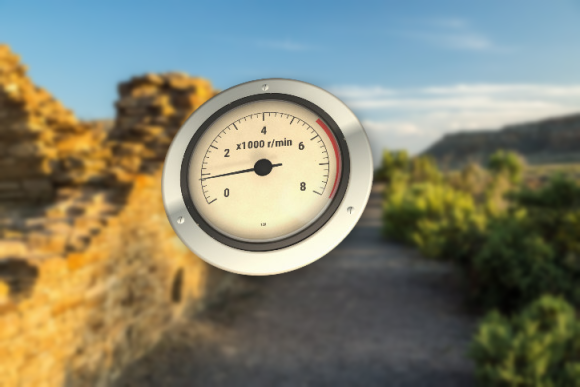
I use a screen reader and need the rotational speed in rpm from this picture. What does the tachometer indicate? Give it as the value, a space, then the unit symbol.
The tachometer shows 800 rpm
